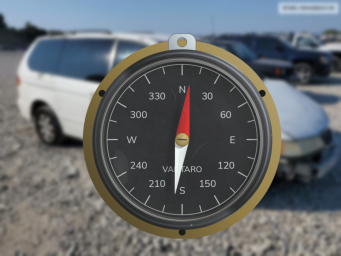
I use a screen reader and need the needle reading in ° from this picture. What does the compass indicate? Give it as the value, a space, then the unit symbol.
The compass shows 7.5 °
